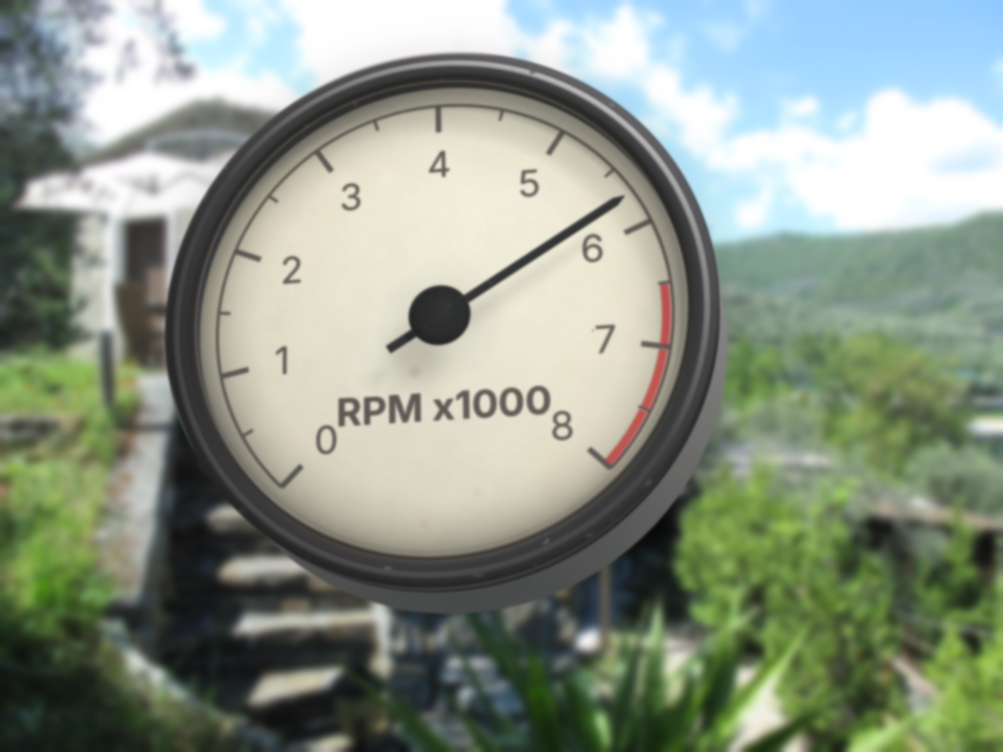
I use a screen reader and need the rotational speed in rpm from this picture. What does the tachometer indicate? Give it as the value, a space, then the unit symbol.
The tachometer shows 5750 rpm
